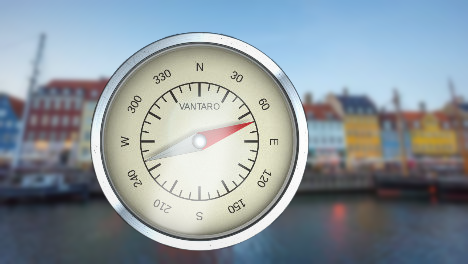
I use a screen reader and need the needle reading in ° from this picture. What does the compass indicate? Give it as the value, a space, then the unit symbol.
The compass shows 70 °
